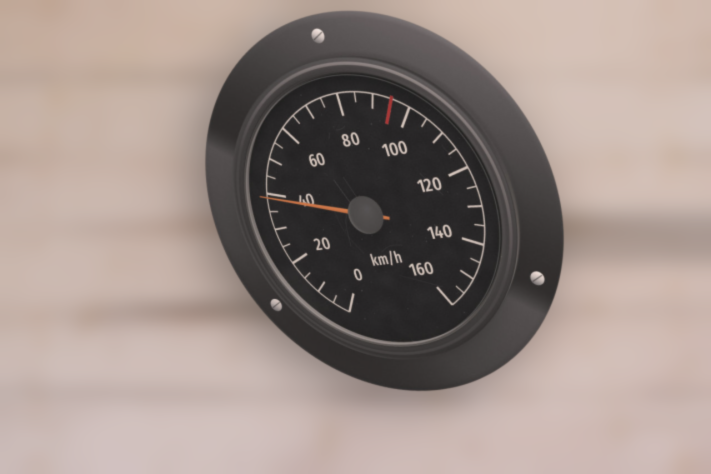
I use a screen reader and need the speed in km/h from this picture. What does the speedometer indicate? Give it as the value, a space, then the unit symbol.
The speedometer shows 40 km/h
